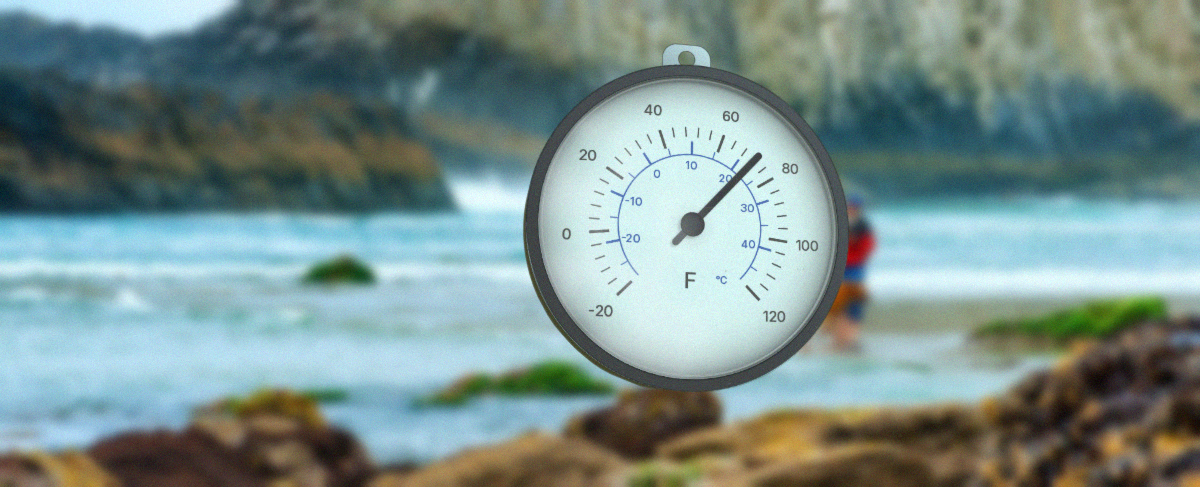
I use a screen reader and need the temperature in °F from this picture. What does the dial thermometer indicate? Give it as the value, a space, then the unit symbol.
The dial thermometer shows 72 °F
